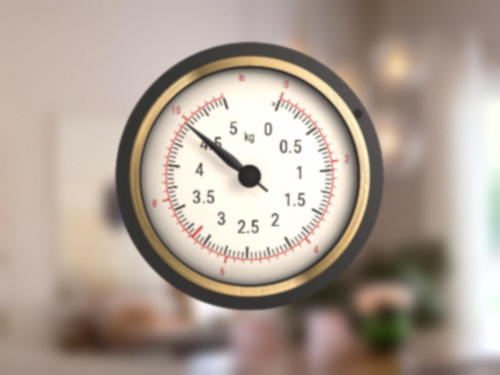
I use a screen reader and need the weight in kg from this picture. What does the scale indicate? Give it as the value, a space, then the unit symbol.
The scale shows 4.5 kg
